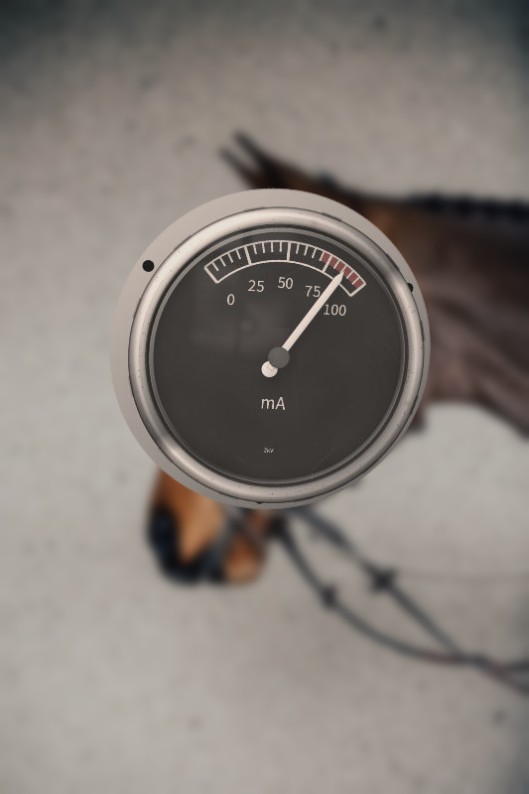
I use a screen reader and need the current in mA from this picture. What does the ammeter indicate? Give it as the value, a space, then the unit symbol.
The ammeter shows 85 mA
